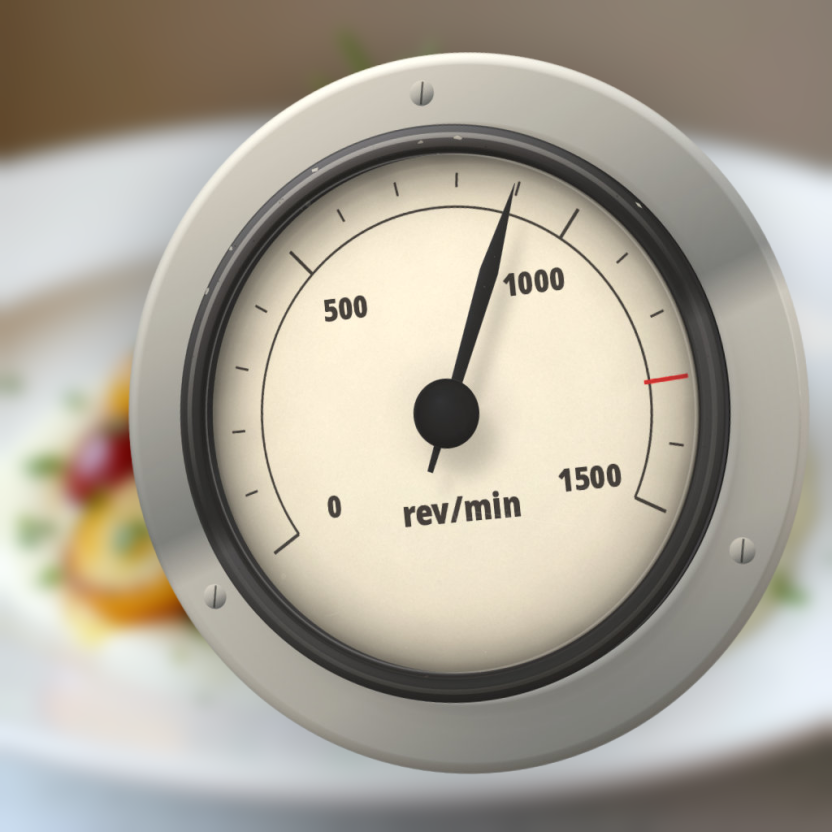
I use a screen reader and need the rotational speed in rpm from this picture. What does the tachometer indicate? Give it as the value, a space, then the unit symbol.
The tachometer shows 900 rpm
